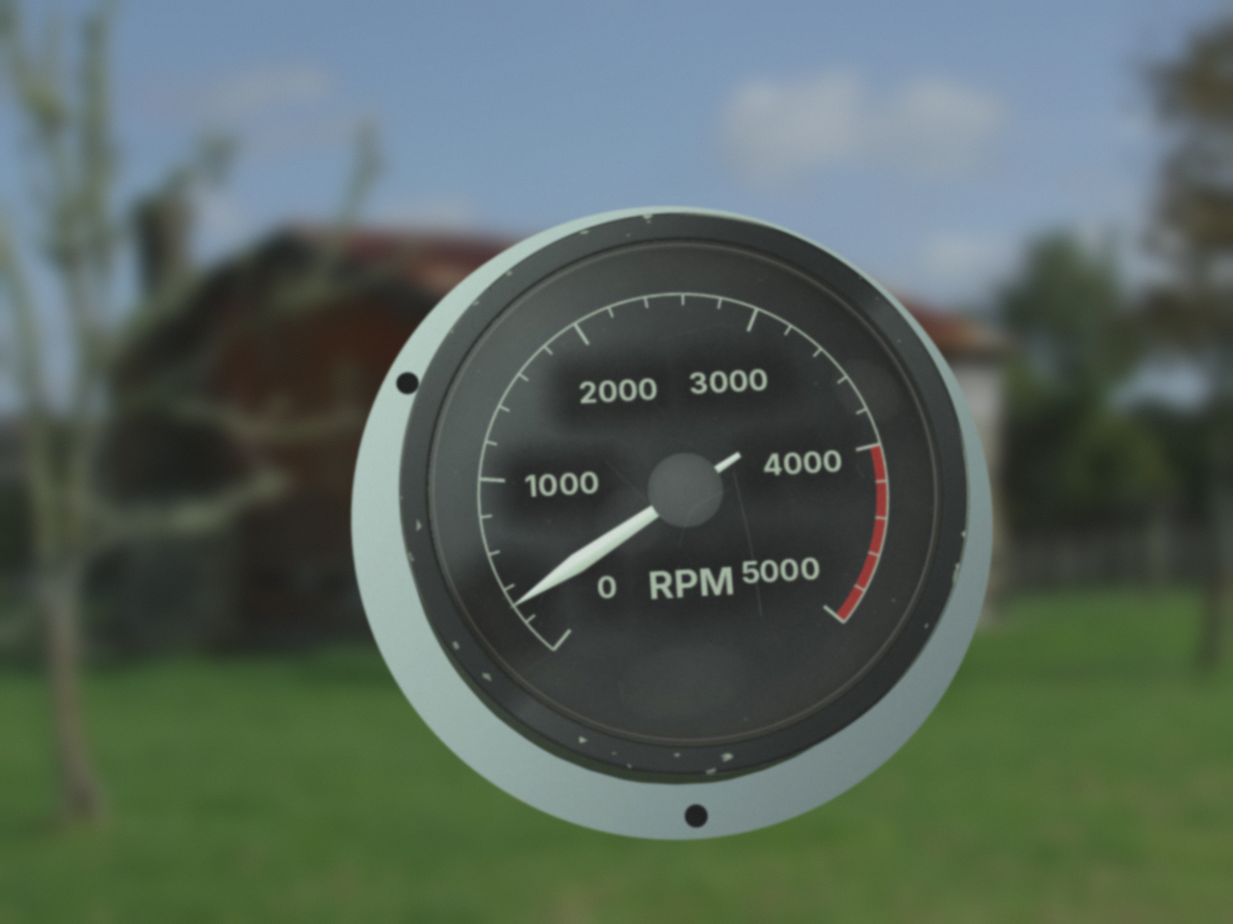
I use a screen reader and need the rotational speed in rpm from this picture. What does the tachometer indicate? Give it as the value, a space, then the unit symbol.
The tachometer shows 300 rpm
